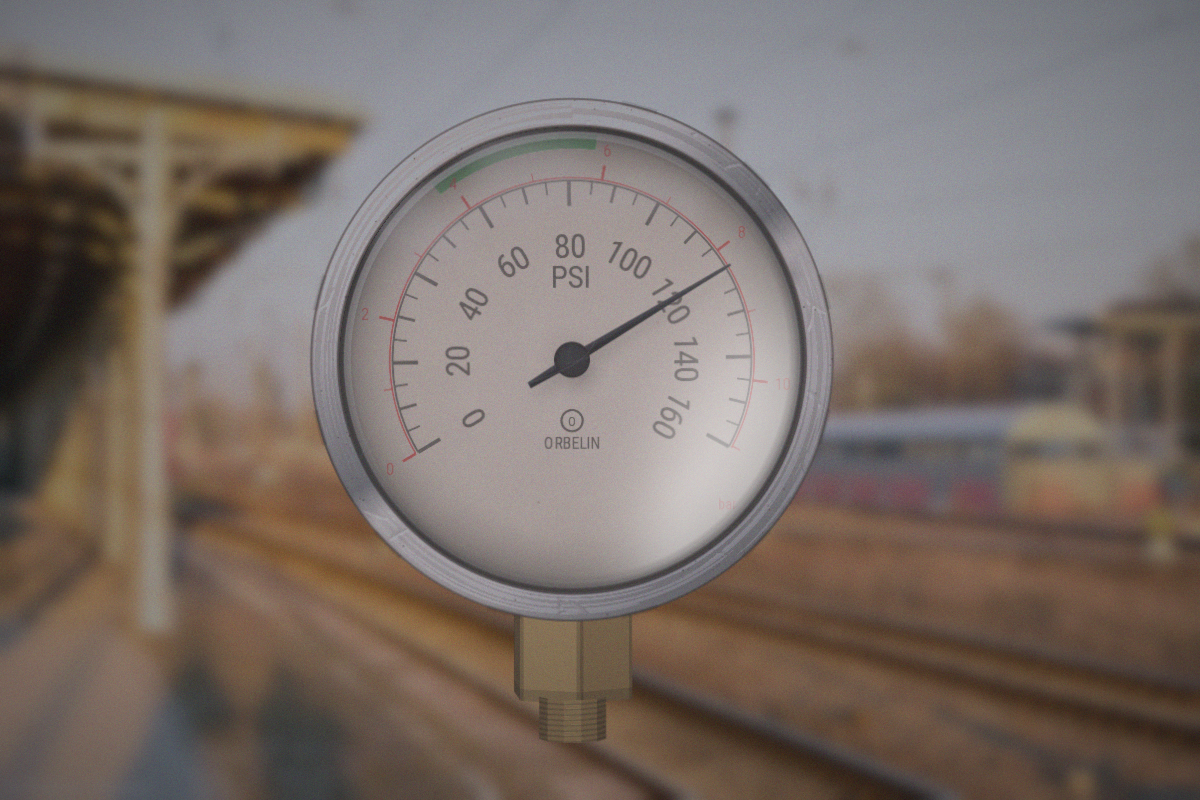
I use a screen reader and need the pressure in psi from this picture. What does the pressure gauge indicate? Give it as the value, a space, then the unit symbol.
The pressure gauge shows 120 psi
